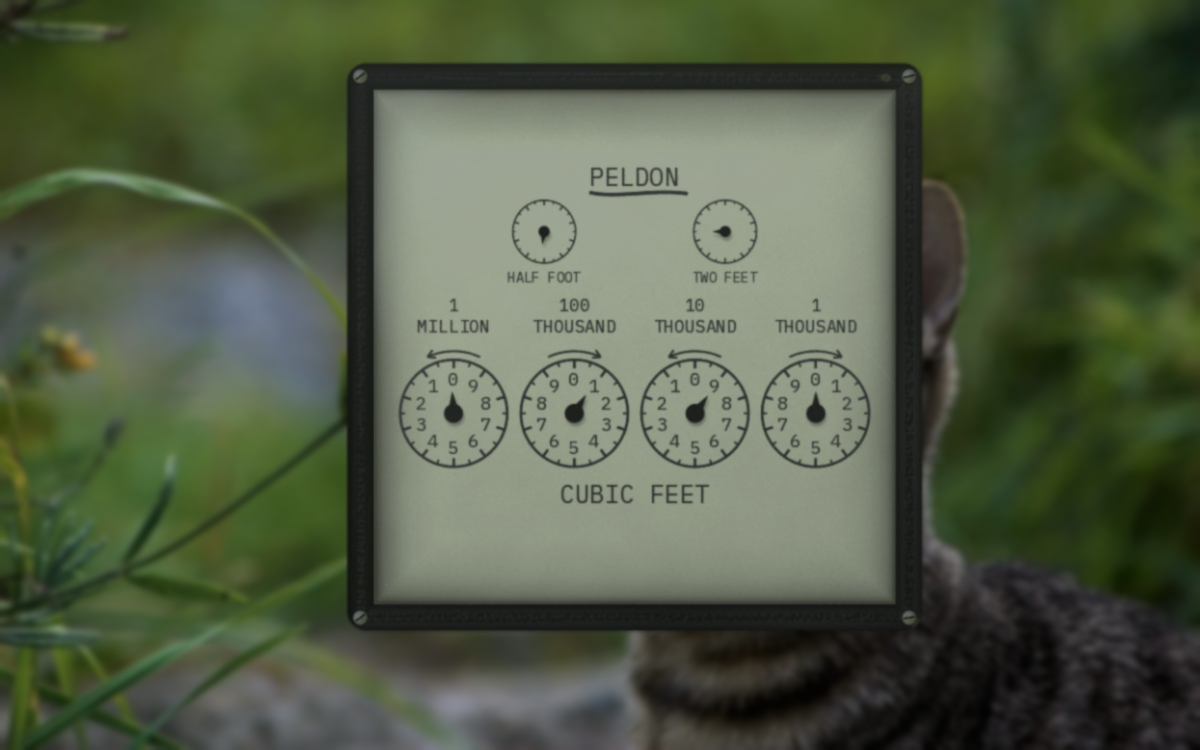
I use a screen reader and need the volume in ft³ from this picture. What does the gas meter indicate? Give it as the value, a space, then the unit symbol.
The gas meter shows 9000 ft³
